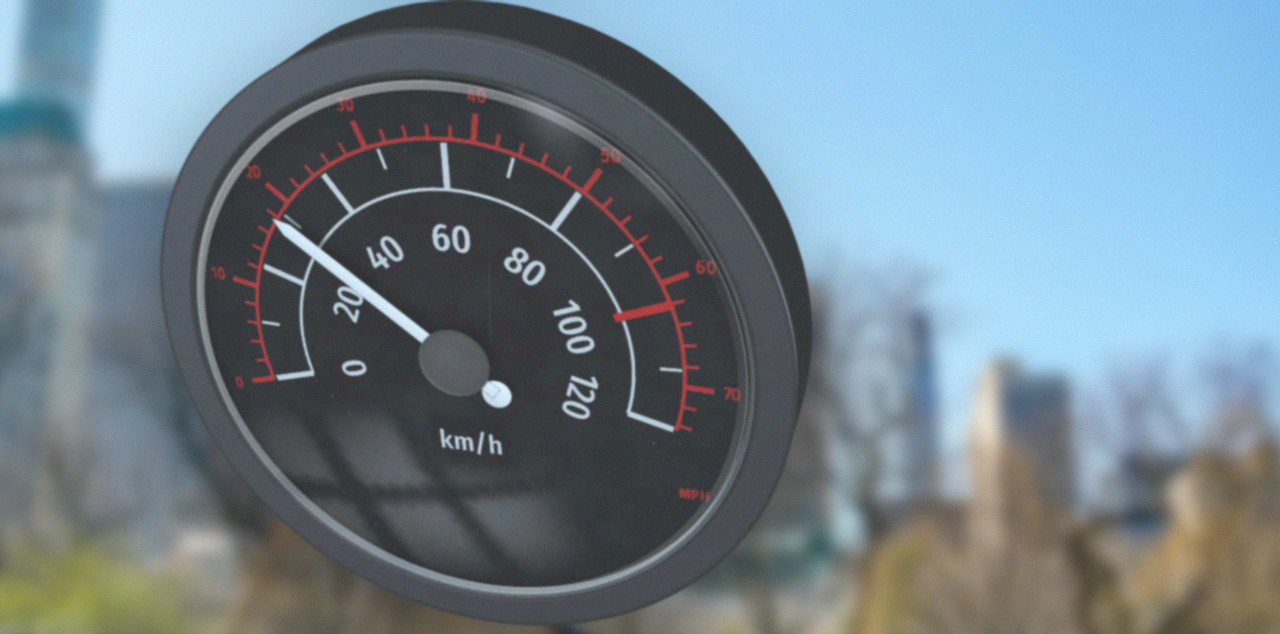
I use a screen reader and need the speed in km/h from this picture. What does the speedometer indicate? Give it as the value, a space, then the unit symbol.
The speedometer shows 30 km/h
